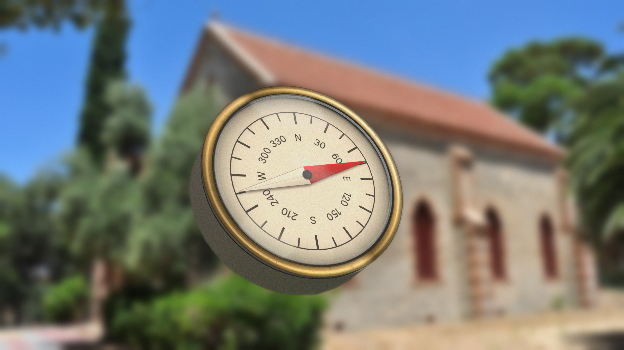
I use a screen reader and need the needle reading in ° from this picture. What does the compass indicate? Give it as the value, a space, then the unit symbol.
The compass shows 75 °
